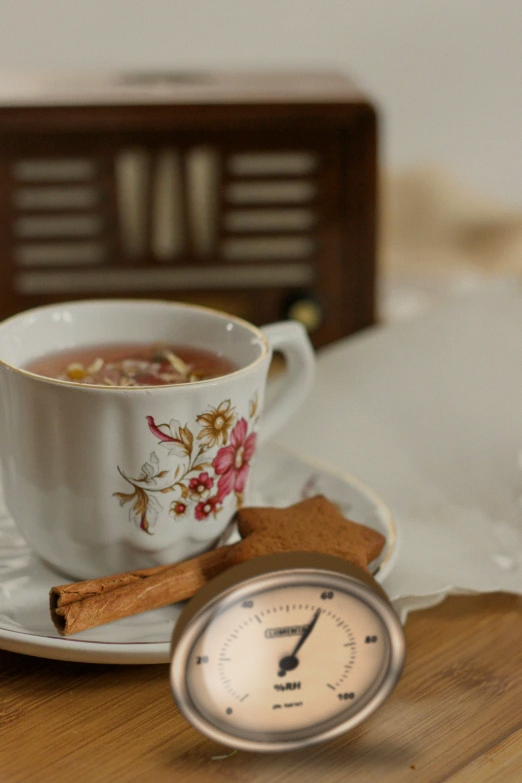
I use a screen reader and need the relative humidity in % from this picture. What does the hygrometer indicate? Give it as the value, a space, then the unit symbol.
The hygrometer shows 60 %
